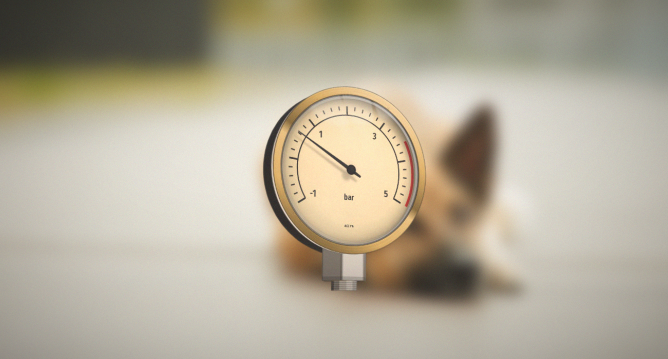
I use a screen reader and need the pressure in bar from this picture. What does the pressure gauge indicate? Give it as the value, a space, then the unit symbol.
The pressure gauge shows 0.6 bar
